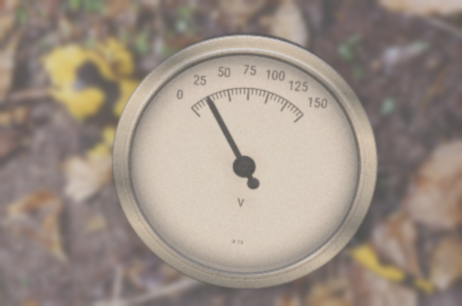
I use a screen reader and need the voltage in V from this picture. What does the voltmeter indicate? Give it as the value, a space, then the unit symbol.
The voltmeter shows 25 V
